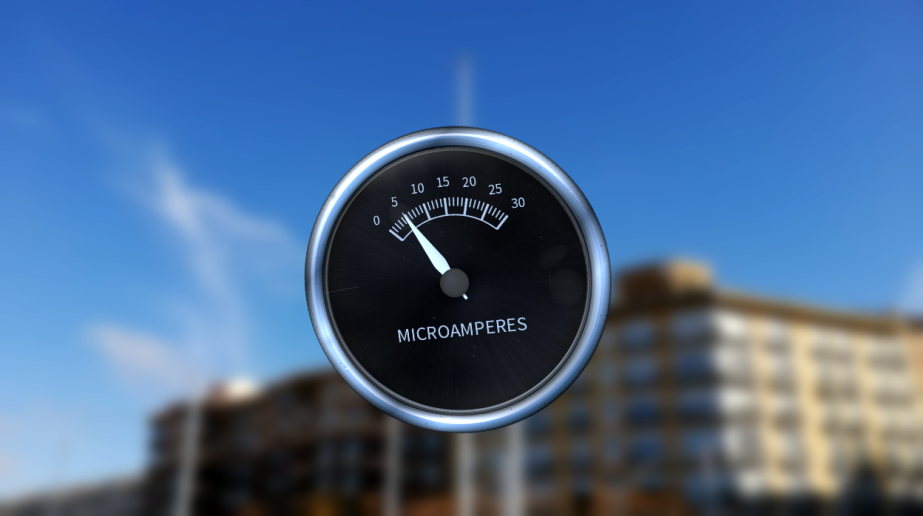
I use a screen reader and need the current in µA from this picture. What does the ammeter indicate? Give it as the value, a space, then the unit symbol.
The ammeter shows 5 µA
